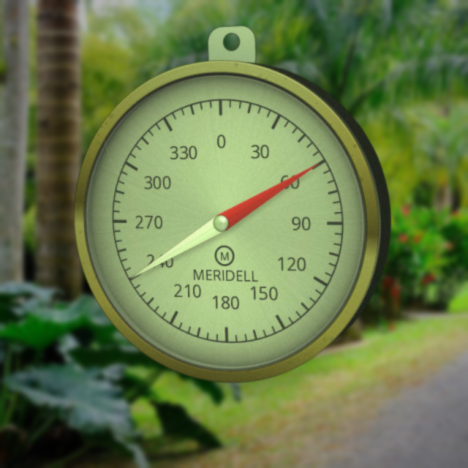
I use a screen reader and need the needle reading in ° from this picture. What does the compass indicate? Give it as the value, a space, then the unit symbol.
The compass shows 60 °
